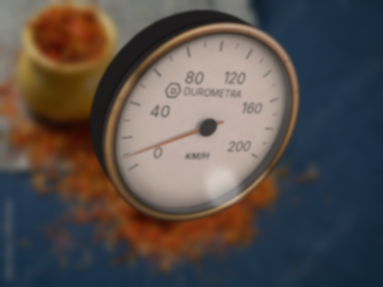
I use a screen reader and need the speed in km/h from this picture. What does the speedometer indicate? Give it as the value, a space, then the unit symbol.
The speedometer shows 10 km/h
